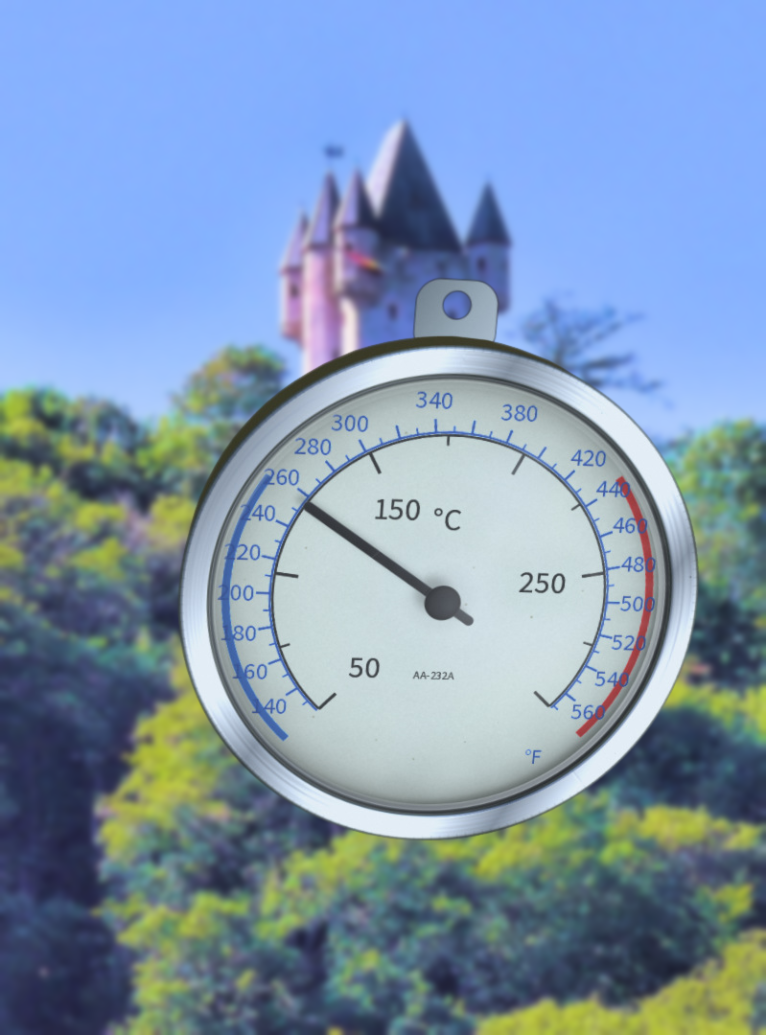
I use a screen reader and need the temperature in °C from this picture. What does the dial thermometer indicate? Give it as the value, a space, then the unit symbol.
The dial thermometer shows 125 °C
